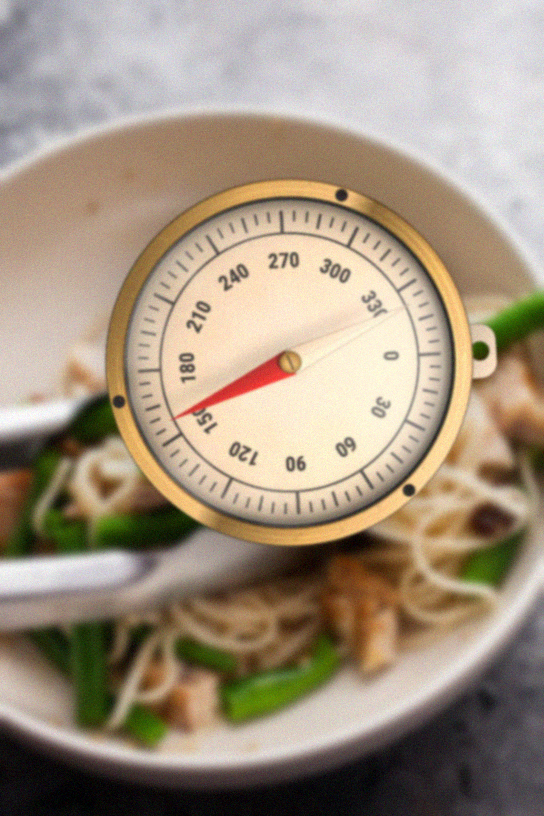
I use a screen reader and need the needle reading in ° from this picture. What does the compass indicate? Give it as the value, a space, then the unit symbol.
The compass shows 157.5 °
